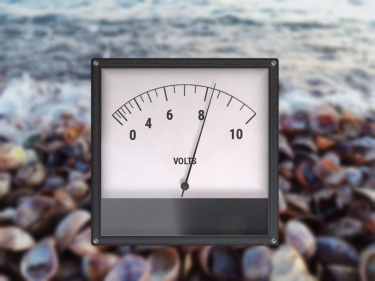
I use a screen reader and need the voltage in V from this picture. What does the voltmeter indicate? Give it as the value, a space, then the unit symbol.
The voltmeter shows 8.25 V
